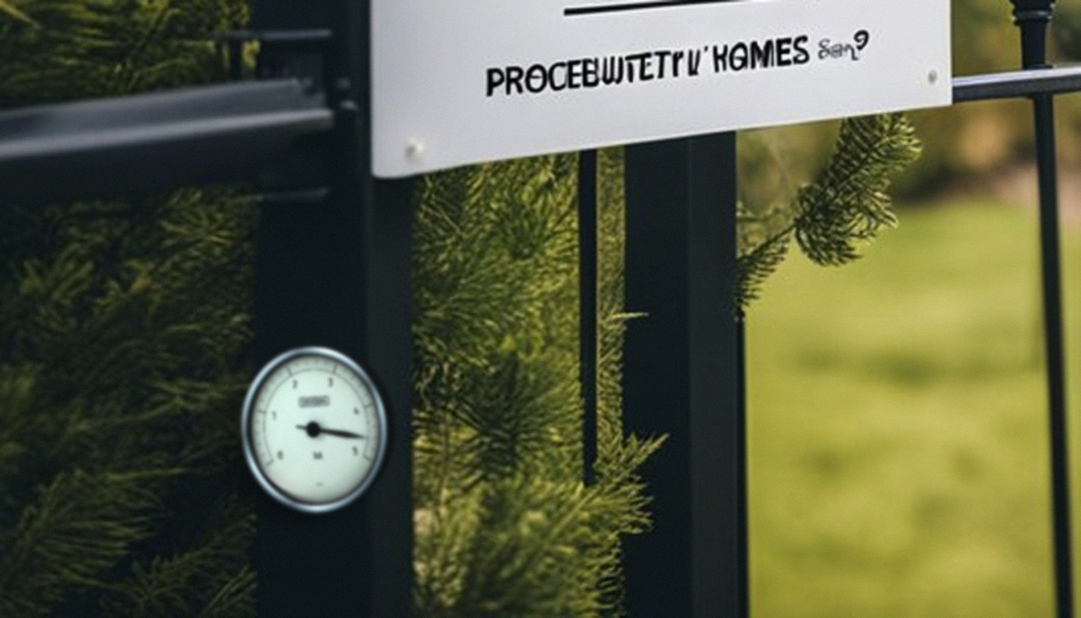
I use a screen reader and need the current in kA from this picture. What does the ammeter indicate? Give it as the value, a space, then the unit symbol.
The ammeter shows 4.6 kA
